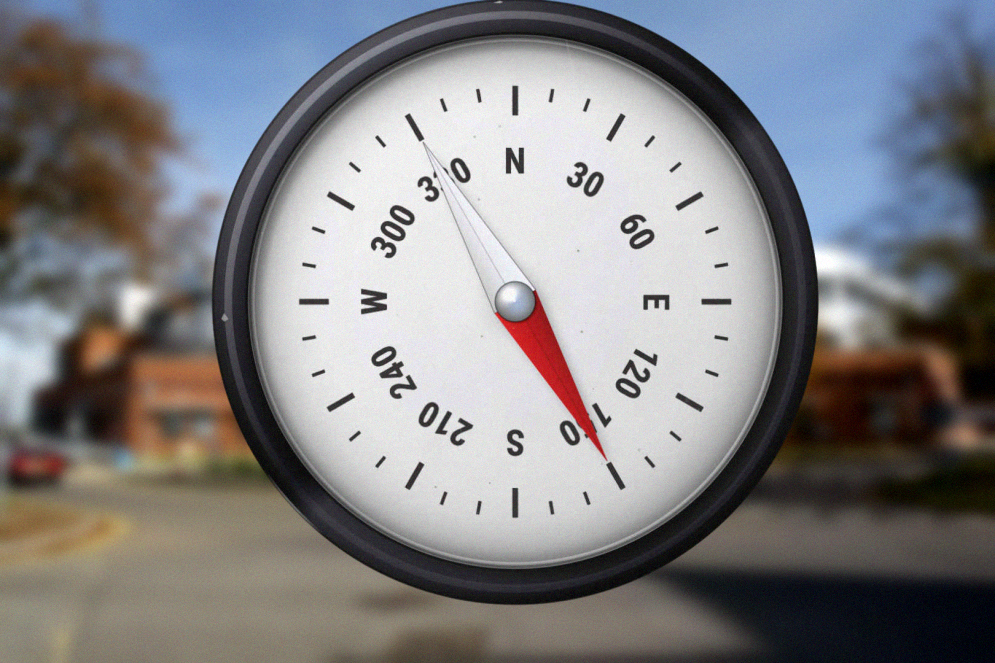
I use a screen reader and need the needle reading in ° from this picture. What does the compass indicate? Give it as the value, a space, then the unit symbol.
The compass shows 150 °
